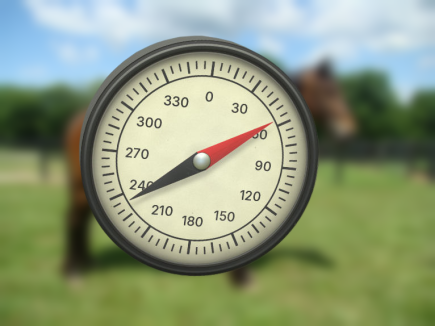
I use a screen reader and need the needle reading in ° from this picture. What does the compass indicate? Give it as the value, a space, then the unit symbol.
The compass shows 55 °
